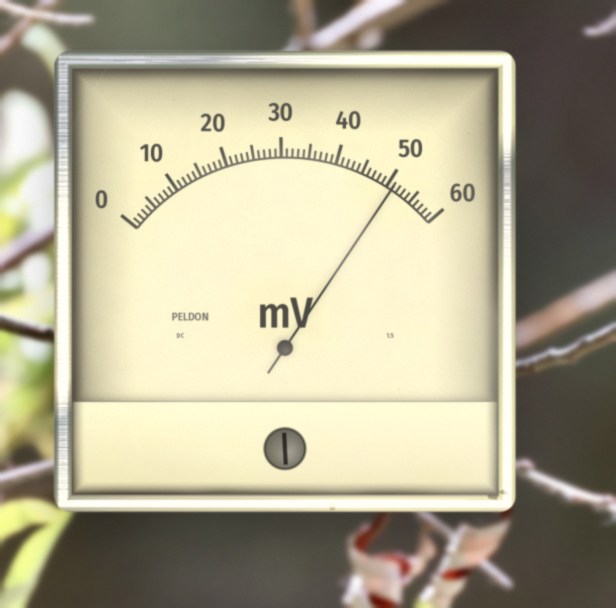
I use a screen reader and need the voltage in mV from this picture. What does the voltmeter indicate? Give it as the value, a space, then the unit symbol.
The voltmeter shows 51 mV
